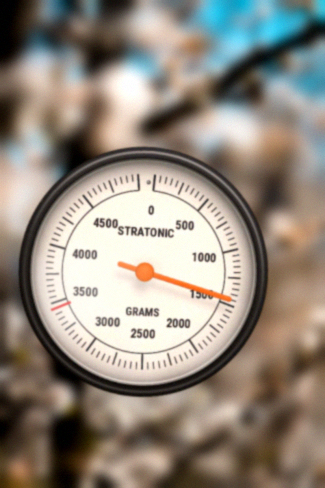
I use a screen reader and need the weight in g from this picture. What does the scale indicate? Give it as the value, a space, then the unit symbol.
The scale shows 1450 g
